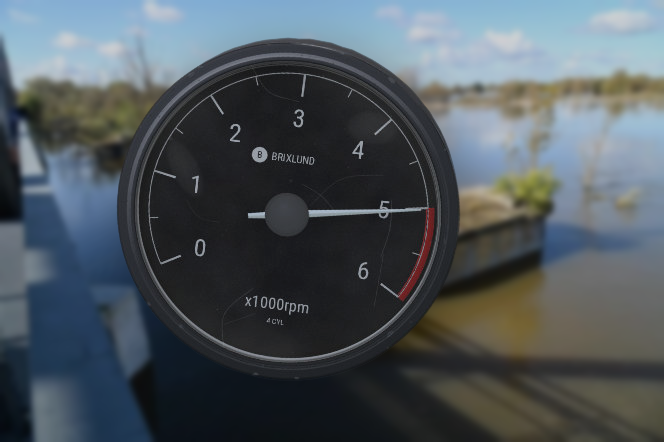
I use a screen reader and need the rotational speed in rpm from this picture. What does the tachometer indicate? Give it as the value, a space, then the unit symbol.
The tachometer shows 5000 rpm
